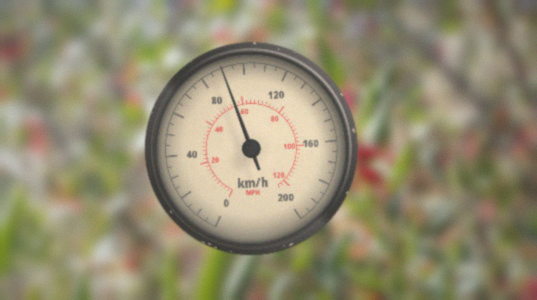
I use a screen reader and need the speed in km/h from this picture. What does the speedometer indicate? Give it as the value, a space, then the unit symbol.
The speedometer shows 90 km/h
